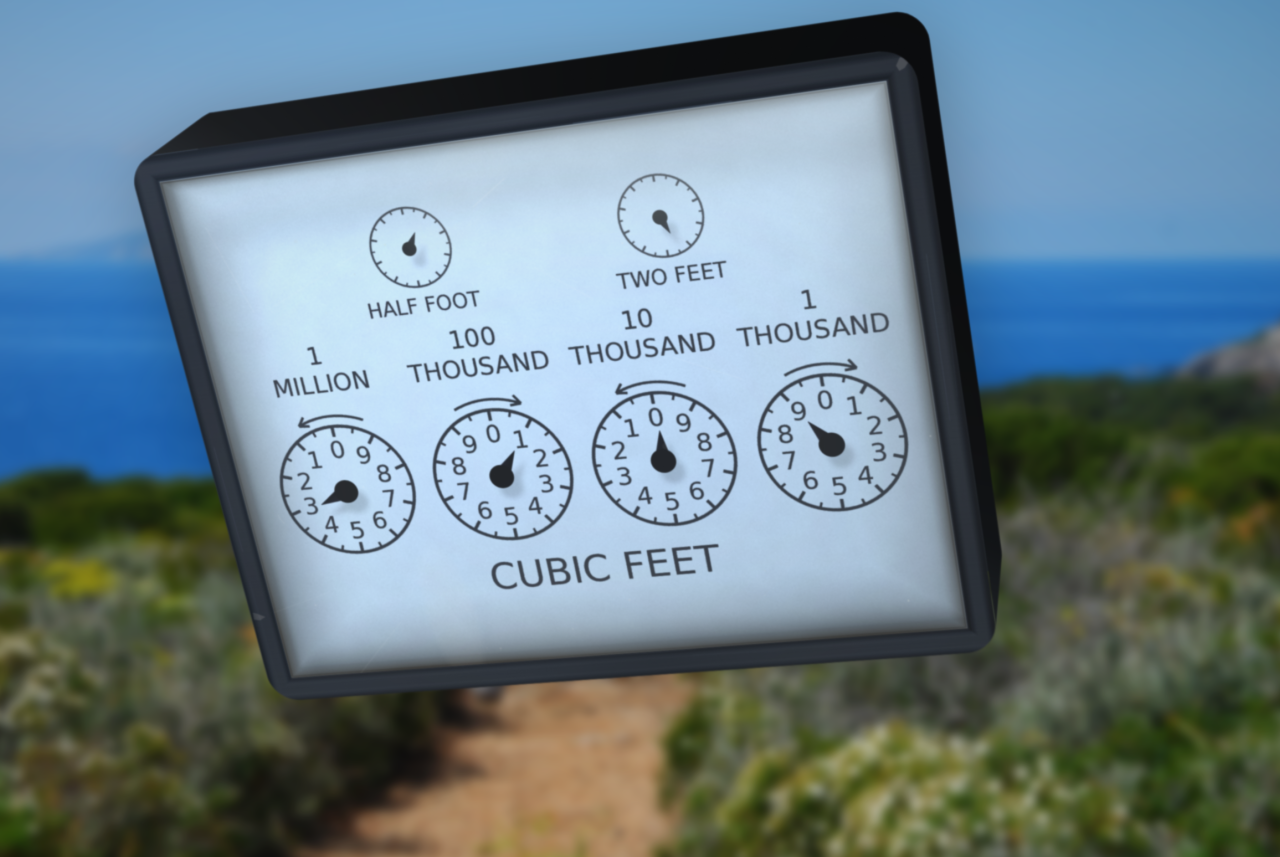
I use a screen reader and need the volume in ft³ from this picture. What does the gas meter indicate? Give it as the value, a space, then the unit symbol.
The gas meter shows 309900 ft³
